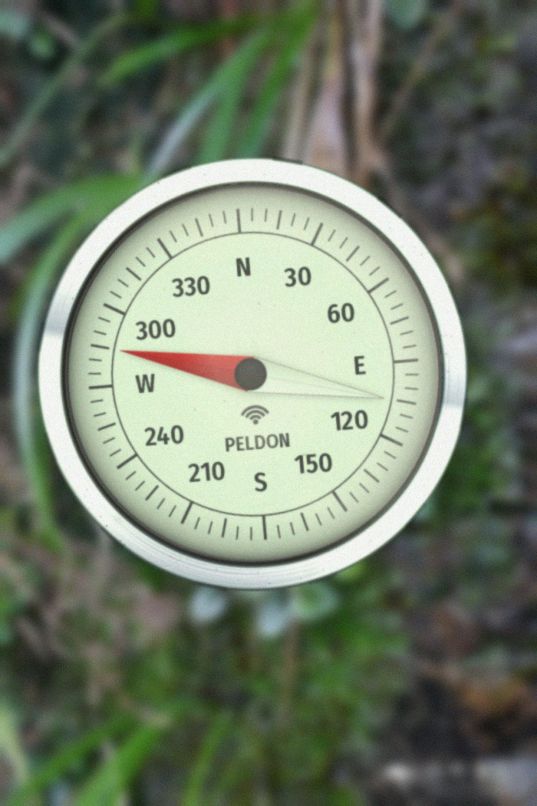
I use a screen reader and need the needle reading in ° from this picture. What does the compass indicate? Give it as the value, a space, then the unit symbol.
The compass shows 285 °
